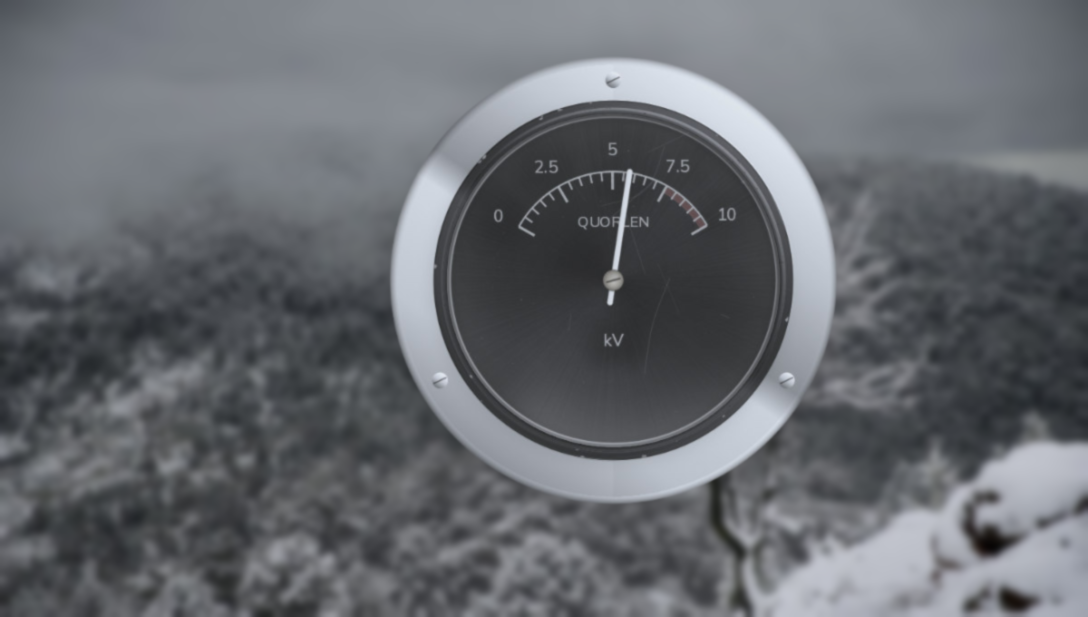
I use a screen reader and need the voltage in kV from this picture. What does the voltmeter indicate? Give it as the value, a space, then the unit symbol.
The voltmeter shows 5.75 kV
